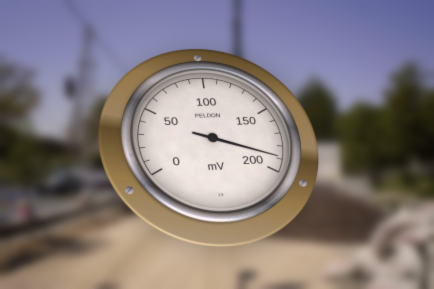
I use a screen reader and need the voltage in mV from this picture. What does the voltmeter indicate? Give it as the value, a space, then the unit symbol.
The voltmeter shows 190 mV
